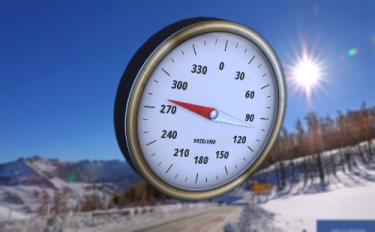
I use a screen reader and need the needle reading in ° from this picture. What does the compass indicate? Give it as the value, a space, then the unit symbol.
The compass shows 280 °
